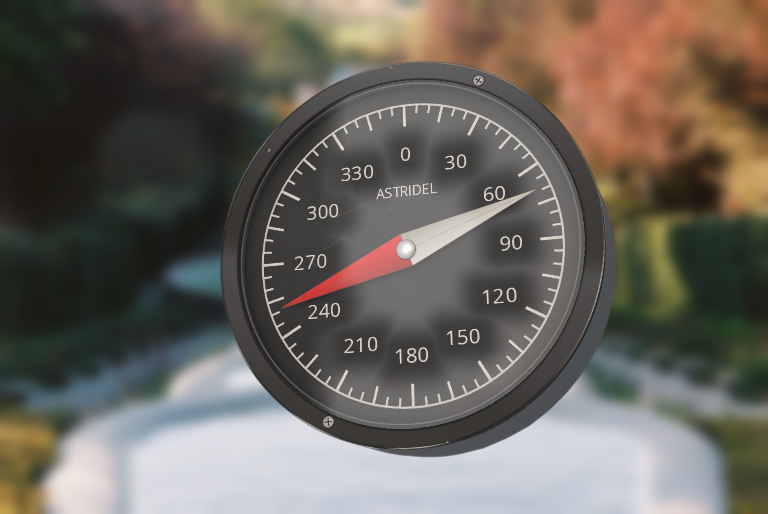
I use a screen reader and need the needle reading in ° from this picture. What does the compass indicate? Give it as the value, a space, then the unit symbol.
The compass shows 250 °
